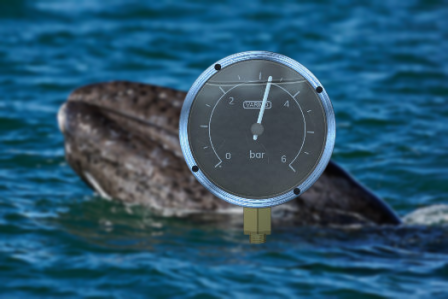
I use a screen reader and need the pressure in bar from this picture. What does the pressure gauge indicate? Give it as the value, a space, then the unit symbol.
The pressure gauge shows 3.25 bar
